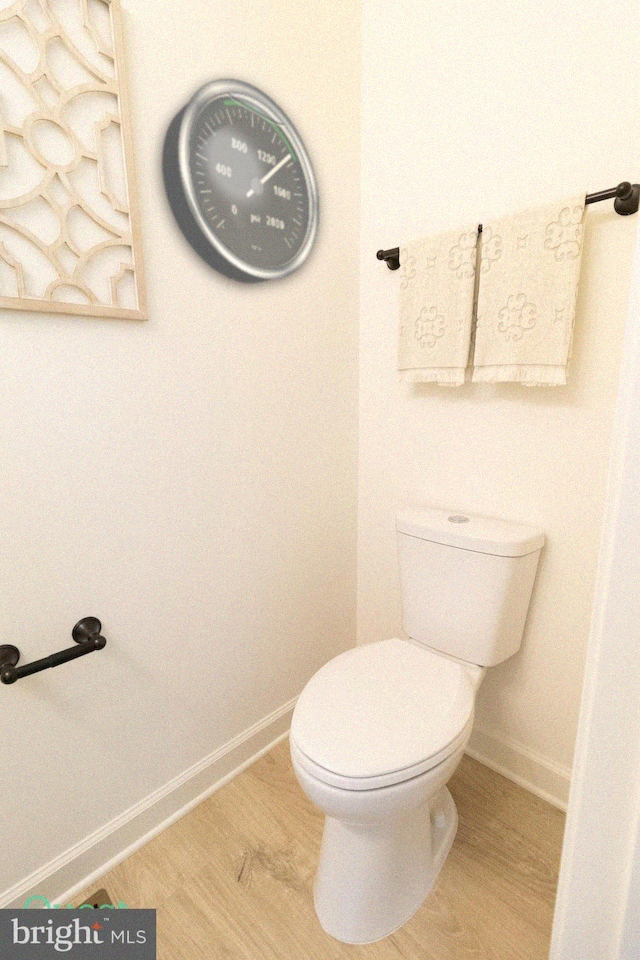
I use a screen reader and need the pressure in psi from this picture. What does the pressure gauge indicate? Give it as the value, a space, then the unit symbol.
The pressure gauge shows 1350 psi
